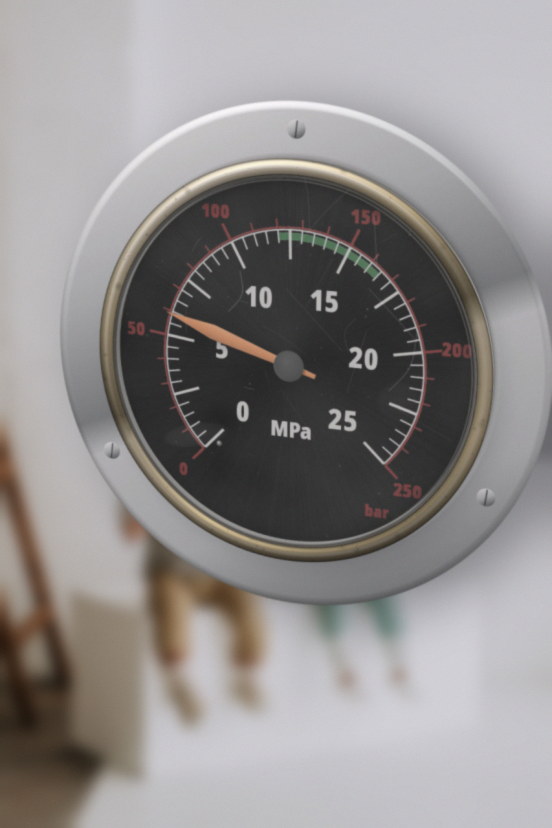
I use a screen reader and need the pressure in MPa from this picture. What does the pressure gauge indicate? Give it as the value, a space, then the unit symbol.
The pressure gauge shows 6 MPa
